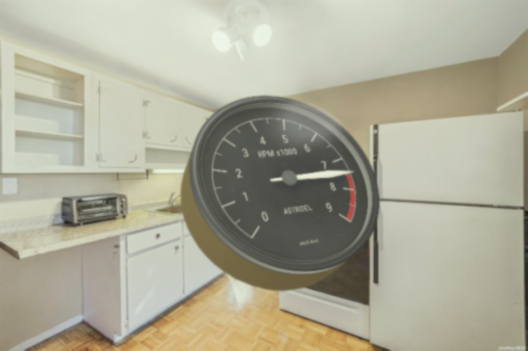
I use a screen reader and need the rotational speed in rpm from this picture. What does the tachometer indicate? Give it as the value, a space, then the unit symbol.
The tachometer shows 7500 rpm
